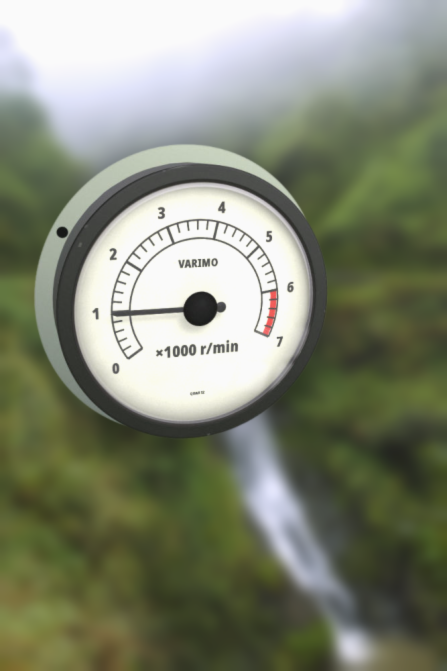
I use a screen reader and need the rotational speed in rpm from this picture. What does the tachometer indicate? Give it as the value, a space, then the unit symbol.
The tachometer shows 1000 rpm
